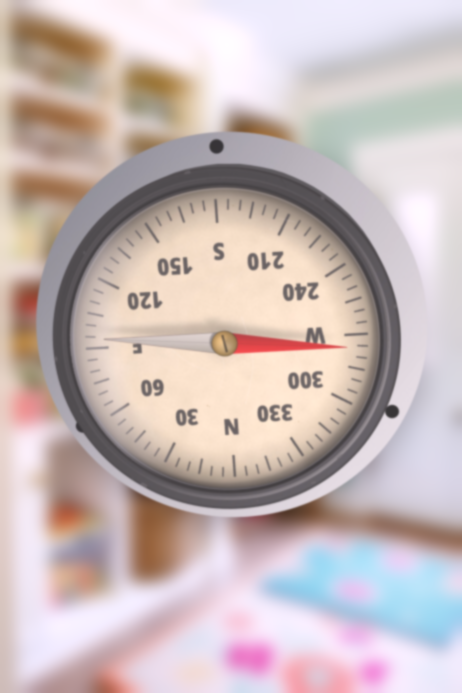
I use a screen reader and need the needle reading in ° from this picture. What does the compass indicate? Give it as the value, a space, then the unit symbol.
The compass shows 275 °
